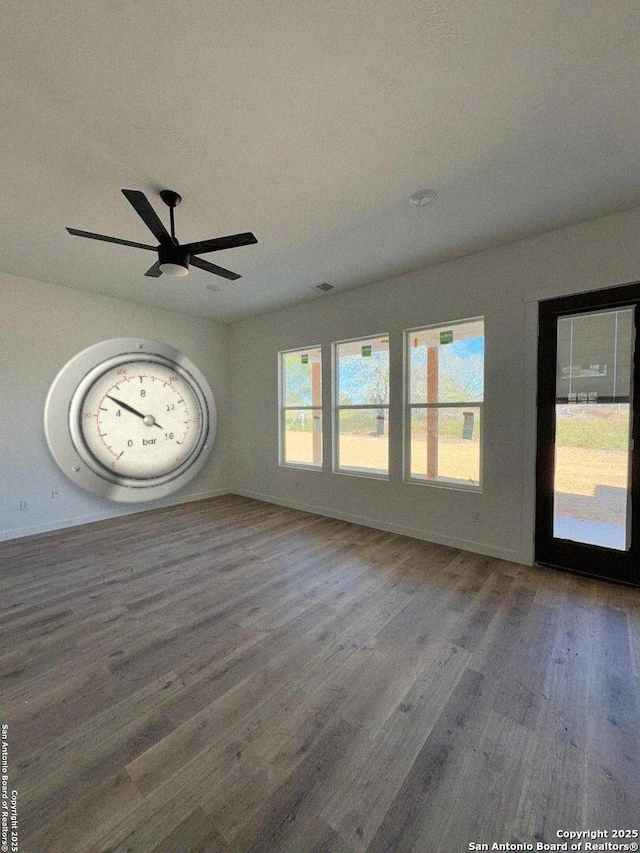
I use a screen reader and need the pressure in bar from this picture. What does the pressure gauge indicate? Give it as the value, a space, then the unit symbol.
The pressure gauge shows 5 bar
